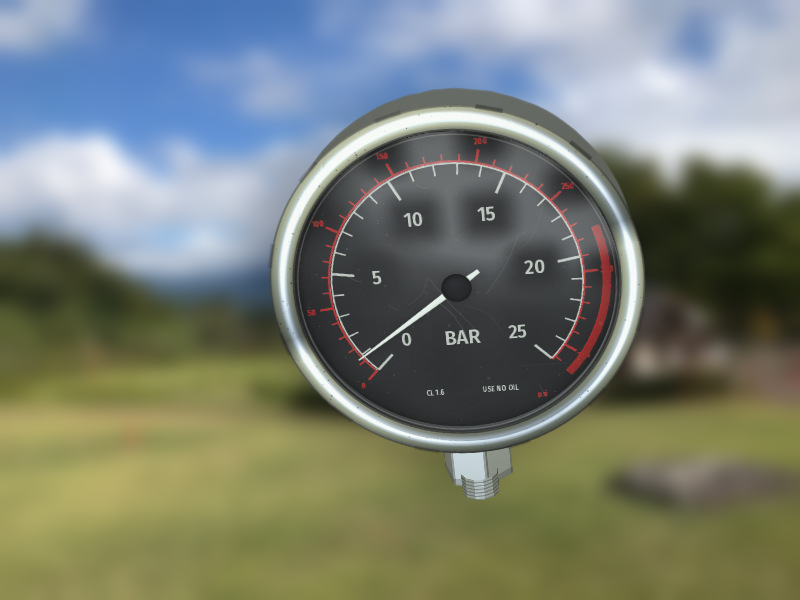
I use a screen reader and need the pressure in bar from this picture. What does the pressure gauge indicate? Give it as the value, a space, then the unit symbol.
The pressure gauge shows 1 bar
